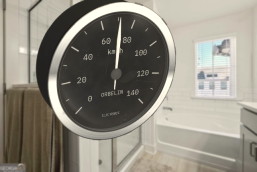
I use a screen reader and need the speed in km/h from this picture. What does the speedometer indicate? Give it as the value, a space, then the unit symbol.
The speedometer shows 70 km/h
